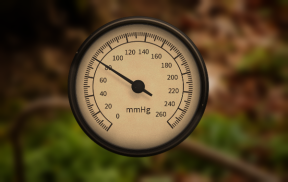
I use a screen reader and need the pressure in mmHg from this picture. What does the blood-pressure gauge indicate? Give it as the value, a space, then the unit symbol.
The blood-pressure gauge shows 80 mmHg
